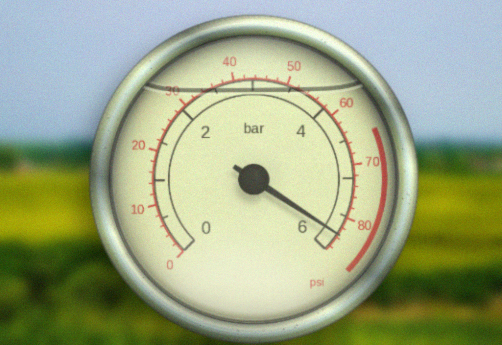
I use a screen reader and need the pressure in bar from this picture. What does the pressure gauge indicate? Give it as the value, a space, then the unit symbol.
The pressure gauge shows 5.75 bar
